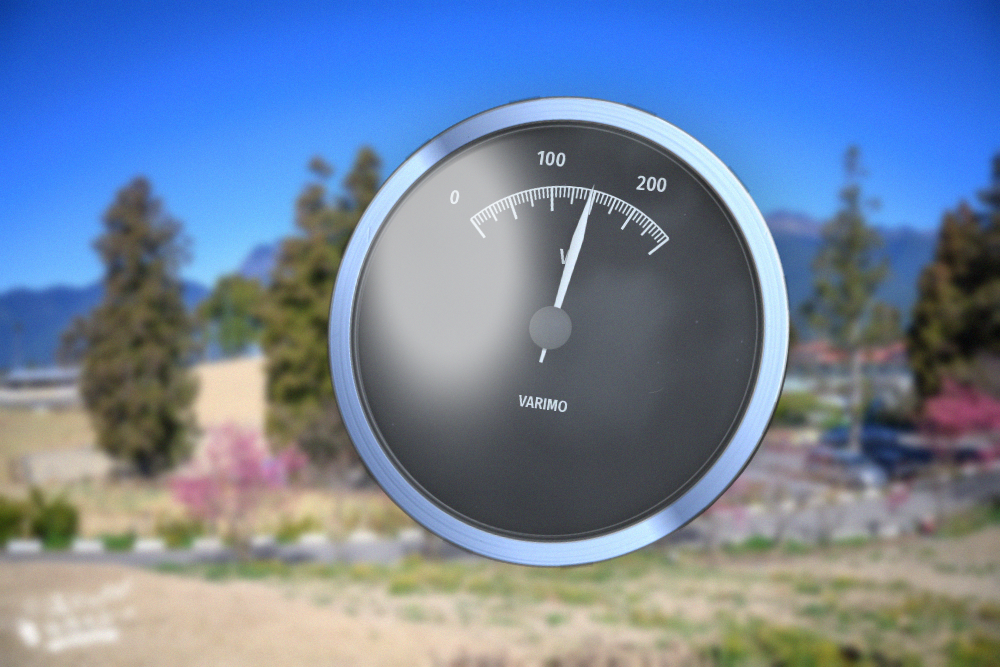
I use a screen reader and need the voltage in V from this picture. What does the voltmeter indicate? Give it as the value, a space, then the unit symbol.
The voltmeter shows 150 V
